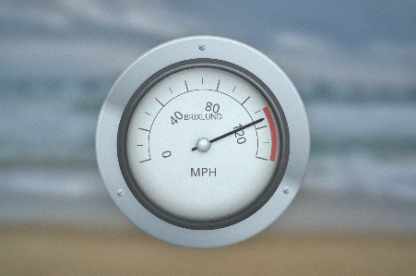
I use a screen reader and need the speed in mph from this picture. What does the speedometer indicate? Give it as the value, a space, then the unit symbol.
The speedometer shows 115 mph
